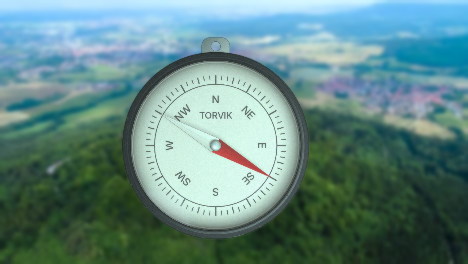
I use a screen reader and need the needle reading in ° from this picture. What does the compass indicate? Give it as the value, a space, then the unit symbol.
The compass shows 120 °
